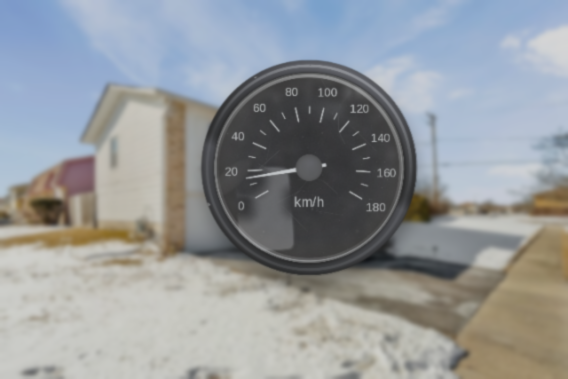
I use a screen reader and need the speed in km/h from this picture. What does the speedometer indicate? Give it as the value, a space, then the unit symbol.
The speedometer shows 15 km/h
